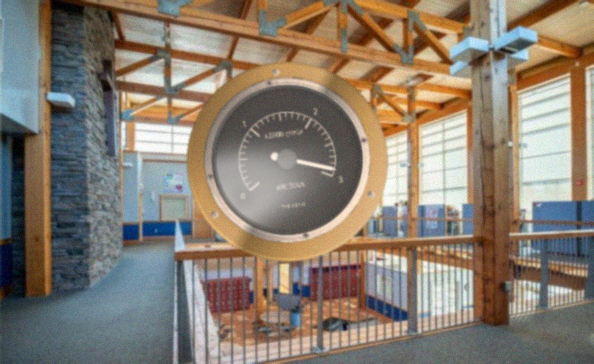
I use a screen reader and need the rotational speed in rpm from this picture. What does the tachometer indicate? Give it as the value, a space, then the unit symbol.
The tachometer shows 2900 rpm
